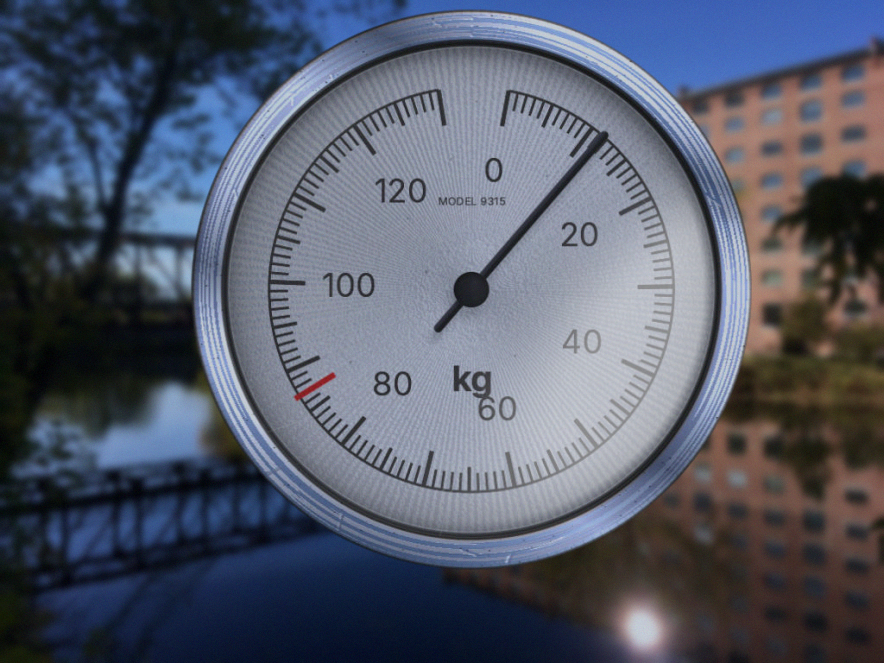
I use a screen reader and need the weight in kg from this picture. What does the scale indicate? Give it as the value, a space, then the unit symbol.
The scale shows 11.5 kg
